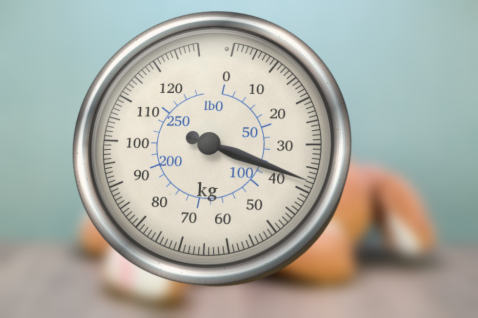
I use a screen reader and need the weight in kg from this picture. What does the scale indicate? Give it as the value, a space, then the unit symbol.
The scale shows 38 kg
